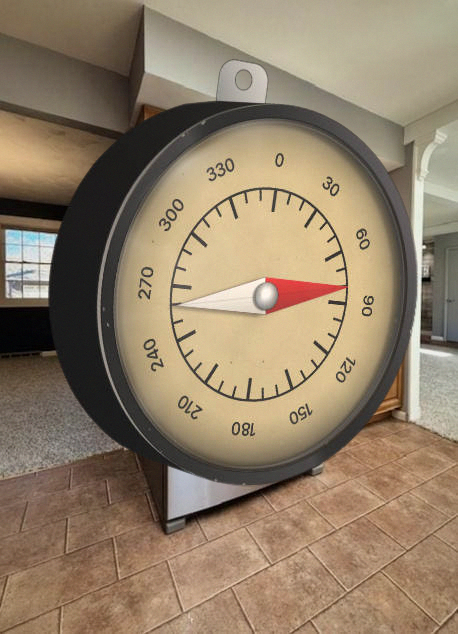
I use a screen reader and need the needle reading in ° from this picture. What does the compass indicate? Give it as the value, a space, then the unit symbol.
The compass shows 80 °
